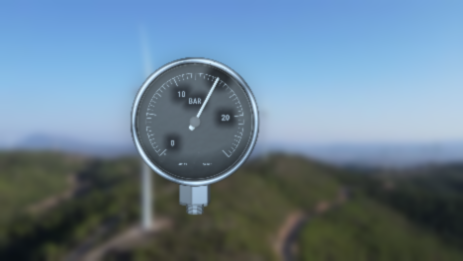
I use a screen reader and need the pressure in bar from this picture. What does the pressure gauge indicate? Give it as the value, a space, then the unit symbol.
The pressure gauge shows 15 bar
